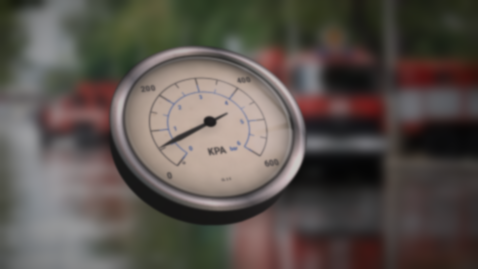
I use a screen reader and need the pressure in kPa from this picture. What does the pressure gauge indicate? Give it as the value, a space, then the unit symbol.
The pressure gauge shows 50 kPa
